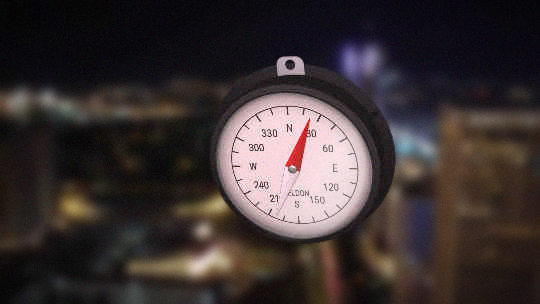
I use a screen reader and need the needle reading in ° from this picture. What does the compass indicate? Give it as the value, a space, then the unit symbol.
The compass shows 22.5 °
